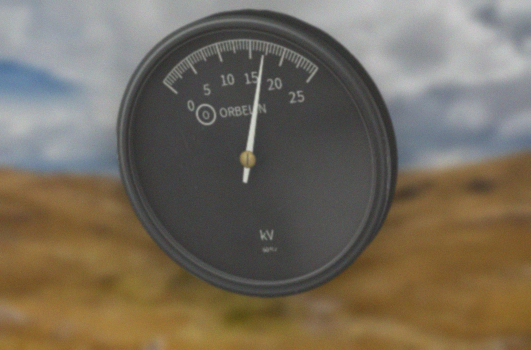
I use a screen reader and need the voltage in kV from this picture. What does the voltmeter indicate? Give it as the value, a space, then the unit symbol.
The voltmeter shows 17.5 kV
